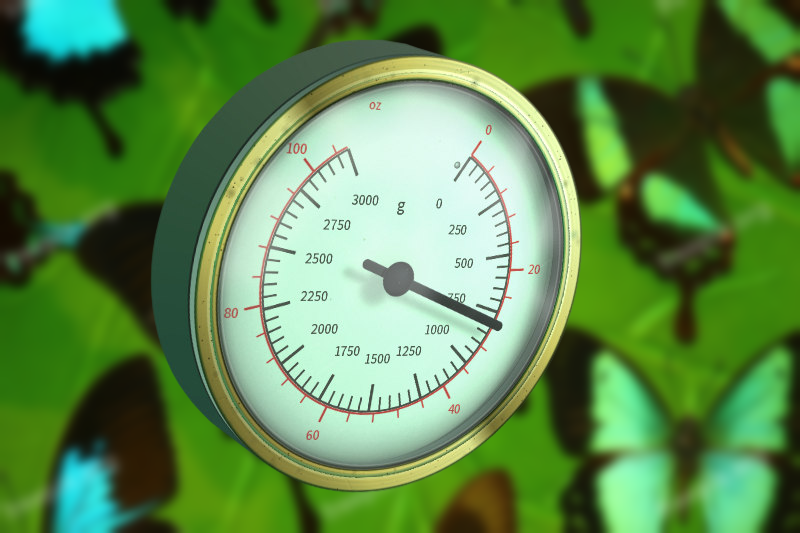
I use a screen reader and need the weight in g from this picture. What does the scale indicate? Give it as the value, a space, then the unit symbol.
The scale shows 800 g
